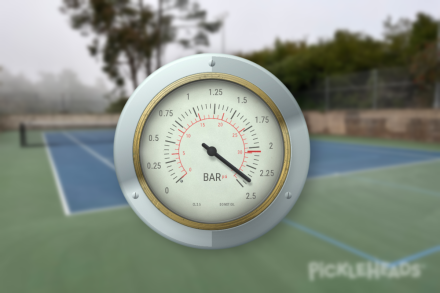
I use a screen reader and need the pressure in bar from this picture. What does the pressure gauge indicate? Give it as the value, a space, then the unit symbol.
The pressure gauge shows 2.4 bar
